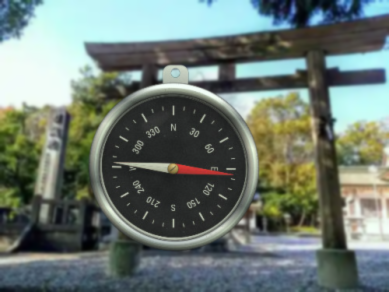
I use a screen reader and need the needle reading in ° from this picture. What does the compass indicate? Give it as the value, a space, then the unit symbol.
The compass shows 95 °
